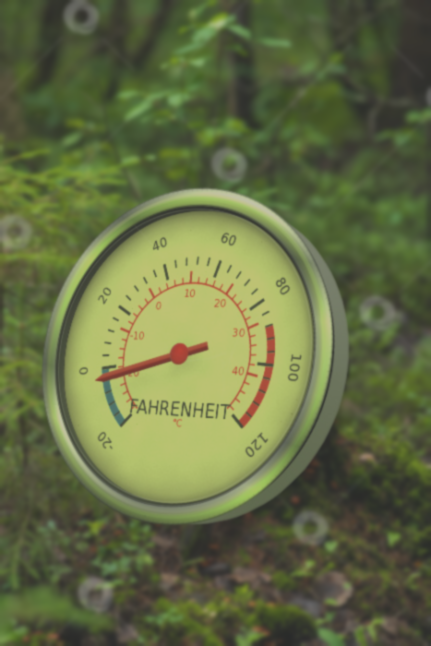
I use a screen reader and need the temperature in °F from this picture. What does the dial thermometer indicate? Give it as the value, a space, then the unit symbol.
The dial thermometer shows -4 °F
